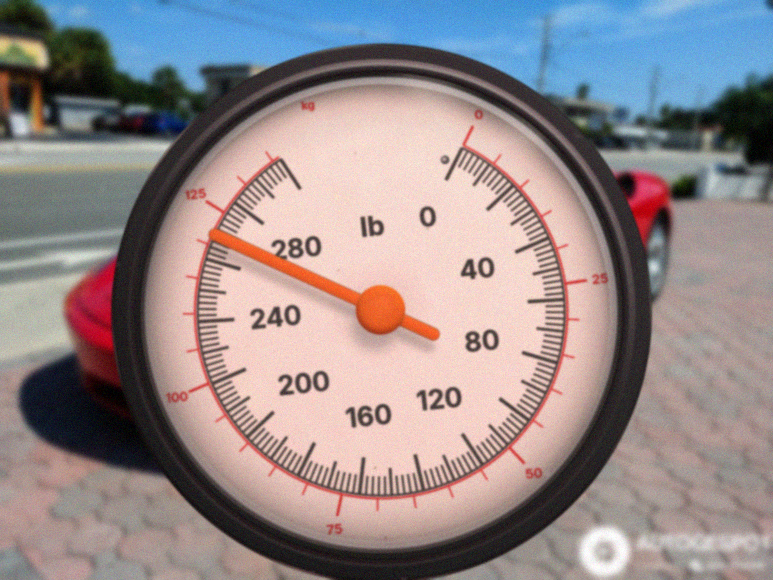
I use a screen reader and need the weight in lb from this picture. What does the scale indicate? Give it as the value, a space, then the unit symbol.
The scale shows 268 lb
